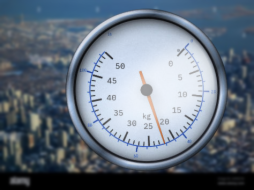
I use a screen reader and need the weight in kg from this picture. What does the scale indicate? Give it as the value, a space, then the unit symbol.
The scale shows 22 kg
